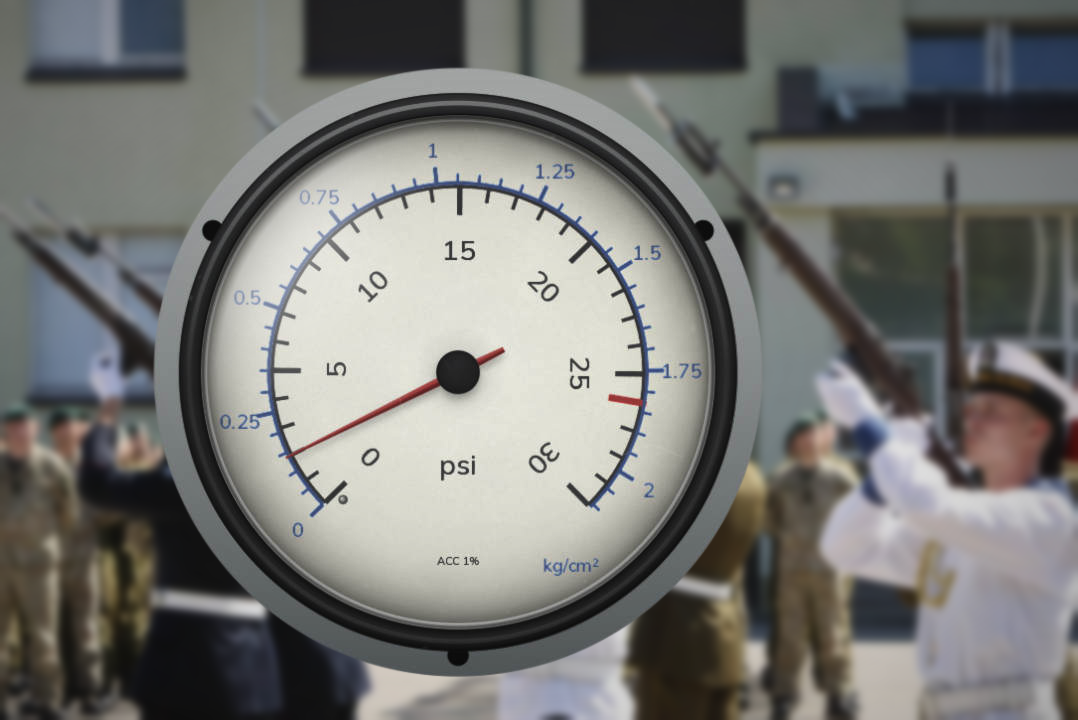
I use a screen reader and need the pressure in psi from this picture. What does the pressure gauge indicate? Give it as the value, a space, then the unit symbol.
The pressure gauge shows 2 psi
